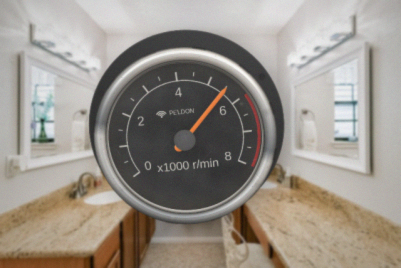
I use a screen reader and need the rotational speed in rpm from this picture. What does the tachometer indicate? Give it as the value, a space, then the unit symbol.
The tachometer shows 5500 rpm
